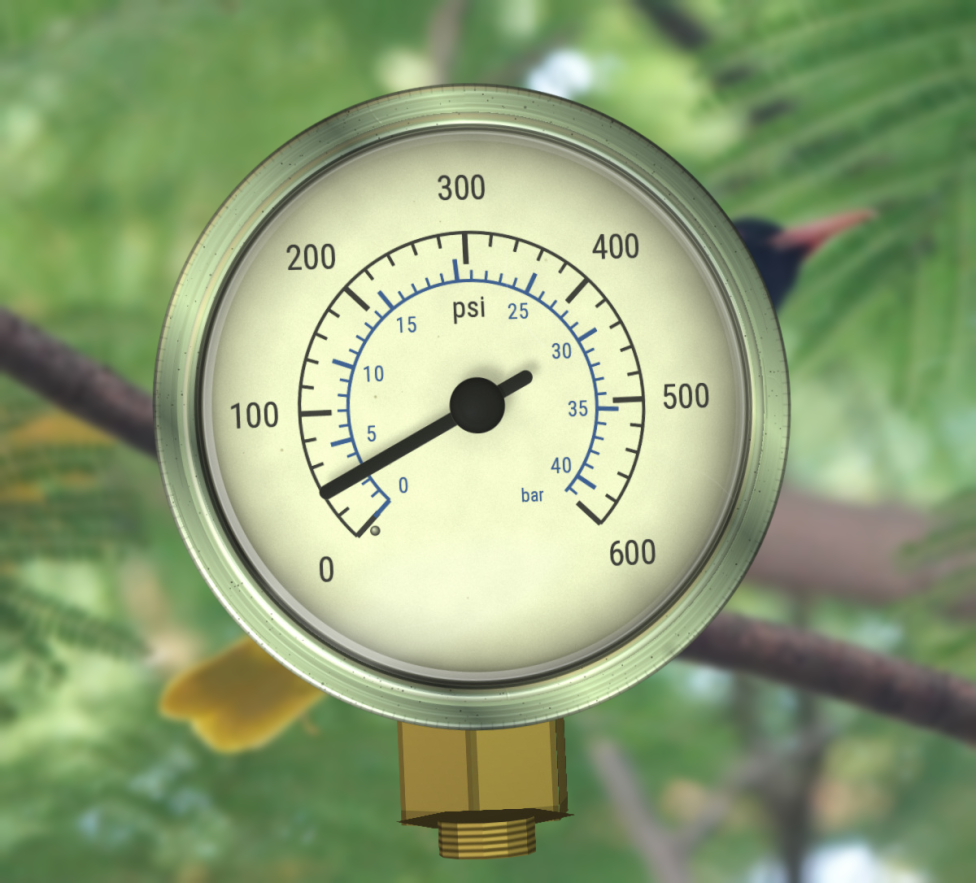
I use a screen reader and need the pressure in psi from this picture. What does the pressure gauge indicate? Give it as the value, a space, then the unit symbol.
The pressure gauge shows 40 psi
